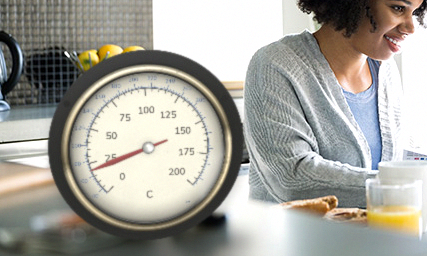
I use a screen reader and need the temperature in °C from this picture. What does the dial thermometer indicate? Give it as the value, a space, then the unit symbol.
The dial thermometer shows 20 °C
